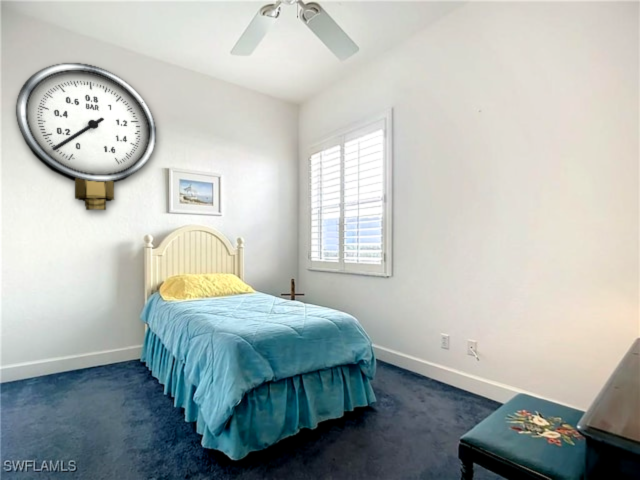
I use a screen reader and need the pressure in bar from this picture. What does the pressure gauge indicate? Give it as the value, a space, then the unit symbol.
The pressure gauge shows 0.1 bar
